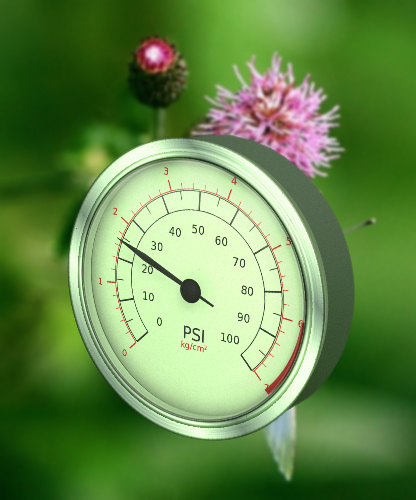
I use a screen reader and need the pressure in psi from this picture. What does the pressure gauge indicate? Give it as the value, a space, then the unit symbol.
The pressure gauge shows 25 psi
